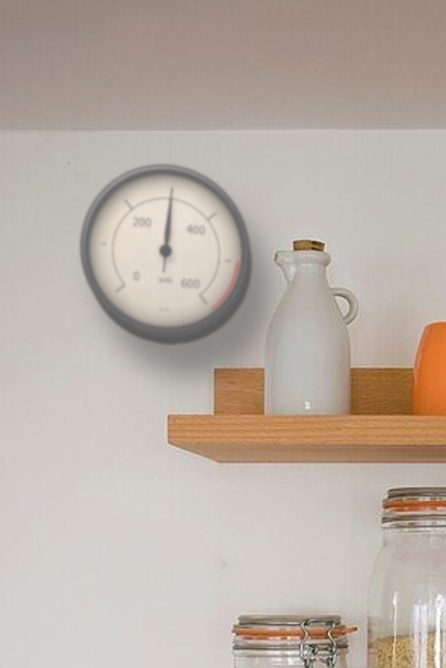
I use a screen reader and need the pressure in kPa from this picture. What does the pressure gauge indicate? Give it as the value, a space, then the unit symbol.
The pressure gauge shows 300 kPa
